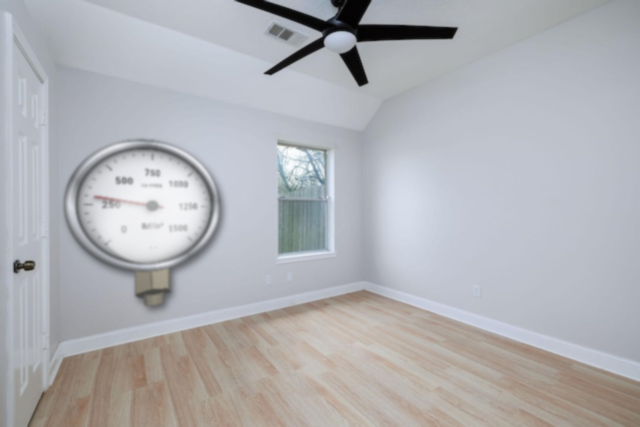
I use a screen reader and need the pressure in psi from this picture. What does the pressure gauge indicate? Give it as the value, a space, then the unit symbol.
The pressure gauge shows 300 psi
